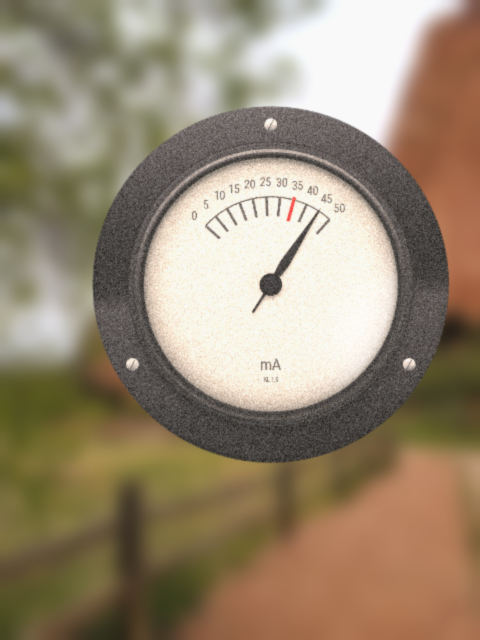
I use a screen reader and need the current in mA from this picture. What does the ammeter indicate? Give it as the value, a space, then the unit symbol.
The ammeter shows 45 mA
